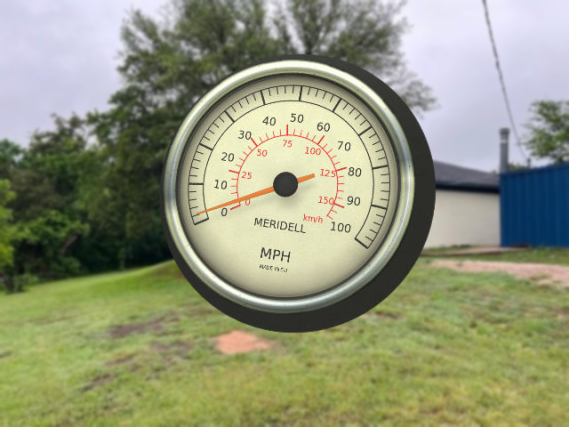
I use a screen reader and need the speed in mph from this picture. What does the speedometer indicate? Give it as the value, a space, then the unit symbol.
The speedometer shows 2 mph
